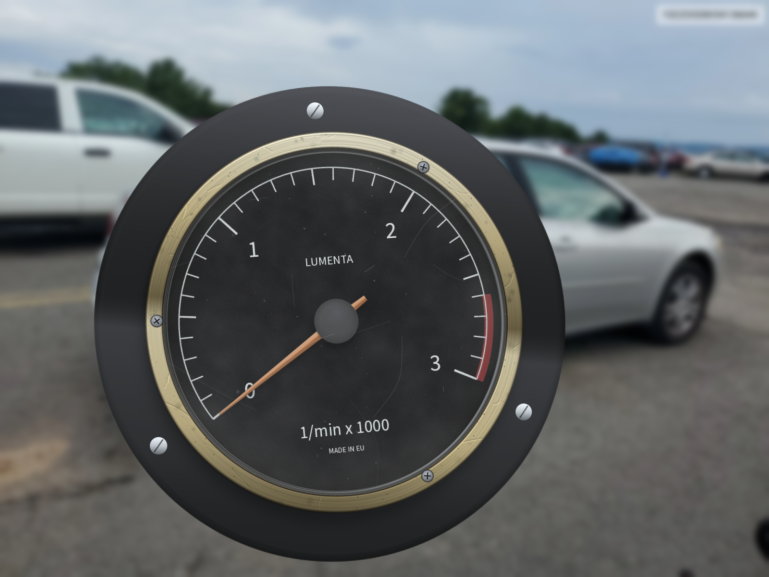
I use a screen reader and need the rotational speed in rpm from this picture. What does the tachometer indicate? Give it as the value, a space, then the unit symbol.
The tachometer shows 0 rpm
